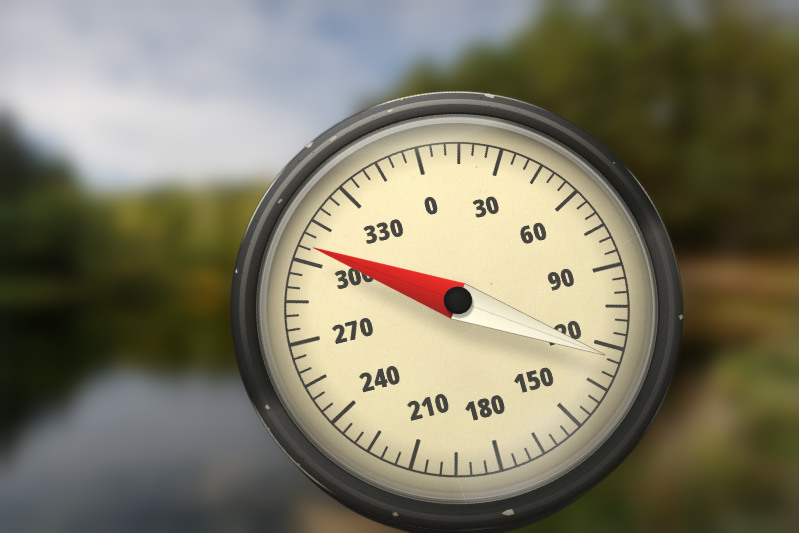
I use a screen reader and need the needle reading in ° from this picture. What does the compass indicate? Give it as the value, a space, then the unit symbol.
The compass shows 305 °
